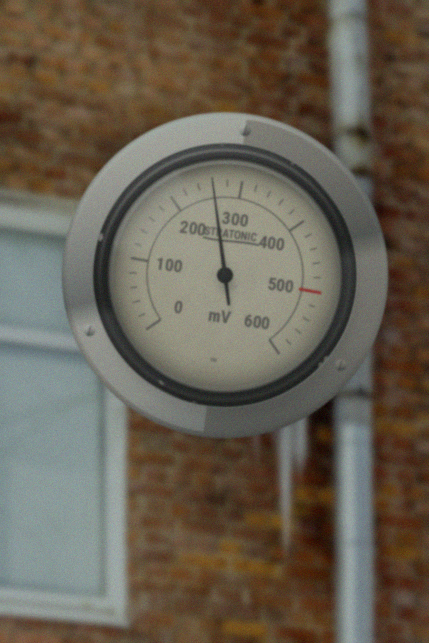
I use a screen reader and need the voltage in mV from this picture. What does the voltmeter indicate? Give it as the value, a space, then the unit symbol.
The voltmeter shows 260 mV
